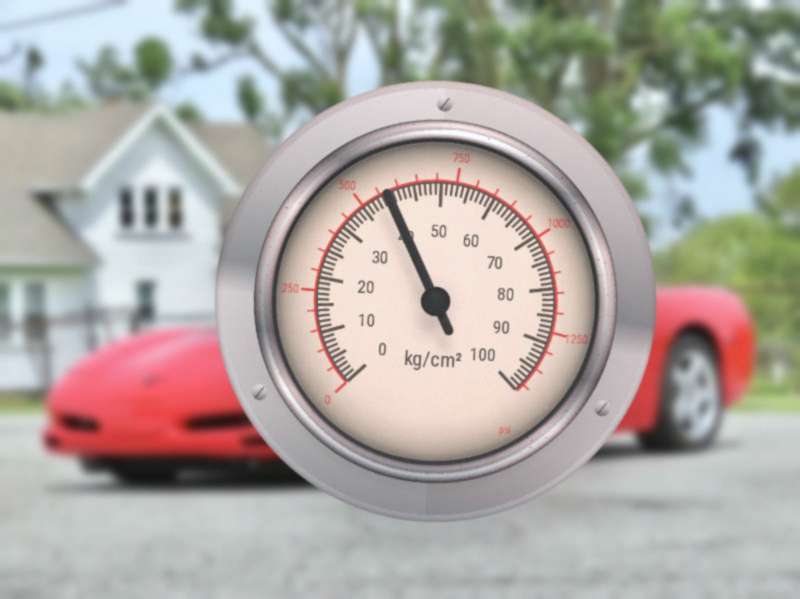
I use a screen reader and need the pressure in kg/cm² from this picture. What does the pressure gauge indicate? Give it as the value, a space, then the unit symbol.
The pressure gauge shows 40 kg/cm²
